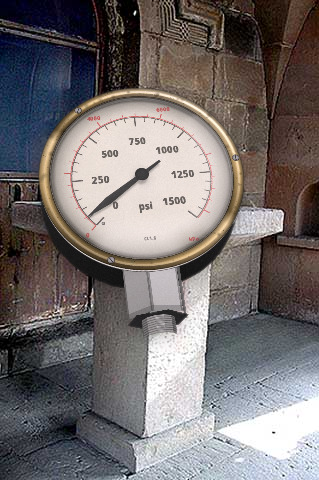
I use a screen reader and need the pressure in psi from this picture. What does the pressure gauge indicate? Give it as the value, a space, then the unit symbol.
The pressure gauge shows 50 psi
